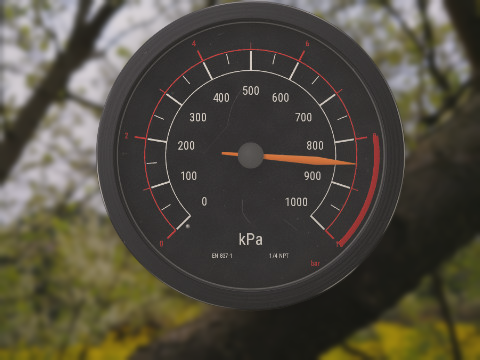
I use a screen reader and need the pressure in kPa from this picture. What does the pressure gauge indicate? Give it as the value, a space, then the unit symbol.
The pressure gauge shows 850 kPa
